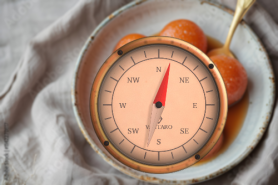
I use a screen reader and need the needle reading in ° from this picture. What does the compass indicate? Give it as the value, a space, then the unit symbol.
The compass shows 15 °
